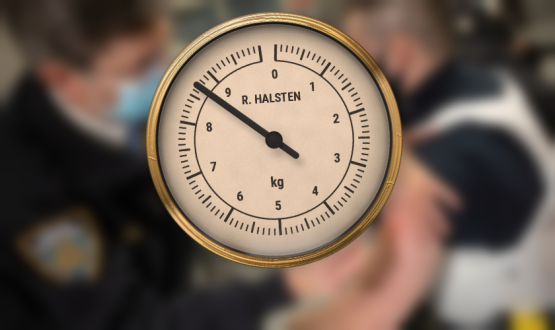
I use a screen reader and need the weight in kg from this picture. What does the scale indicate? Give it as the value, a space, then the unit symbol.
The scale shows 8.7 kg
